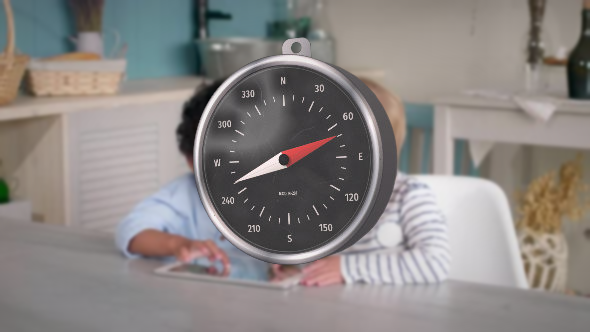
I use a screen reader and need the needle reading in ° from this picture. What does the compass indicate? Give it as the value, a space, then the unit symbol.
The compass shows 70 °
